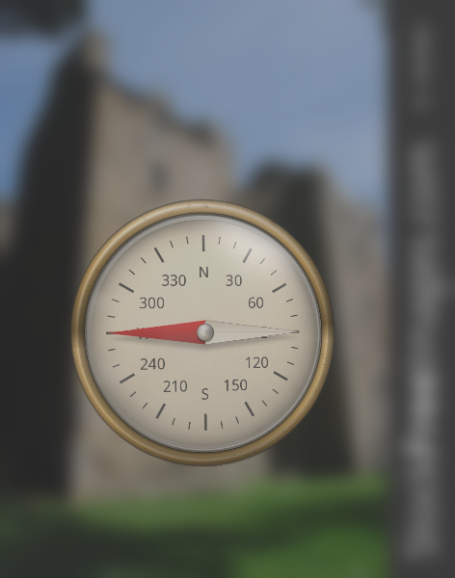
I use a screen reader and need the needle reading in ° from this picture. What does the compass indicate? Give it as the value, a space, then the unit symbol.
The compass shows 270 °
